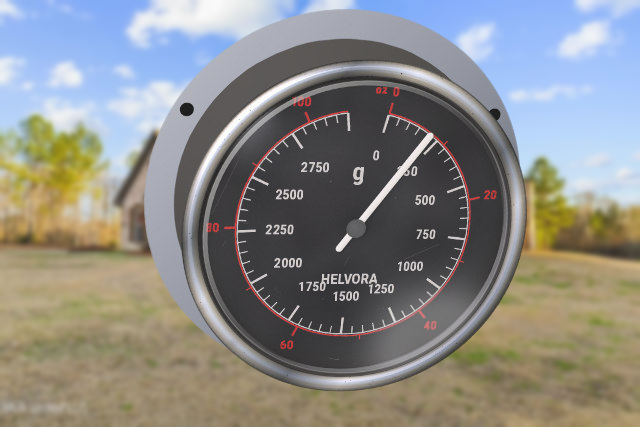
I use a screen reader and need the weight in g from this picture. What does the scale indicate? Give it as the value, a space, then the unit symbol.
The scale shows 200 g
